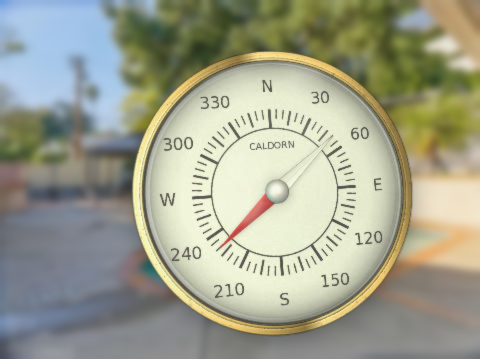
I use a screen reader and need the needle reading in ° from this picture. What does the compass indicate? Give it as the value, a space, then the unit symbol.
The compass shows 230 °
